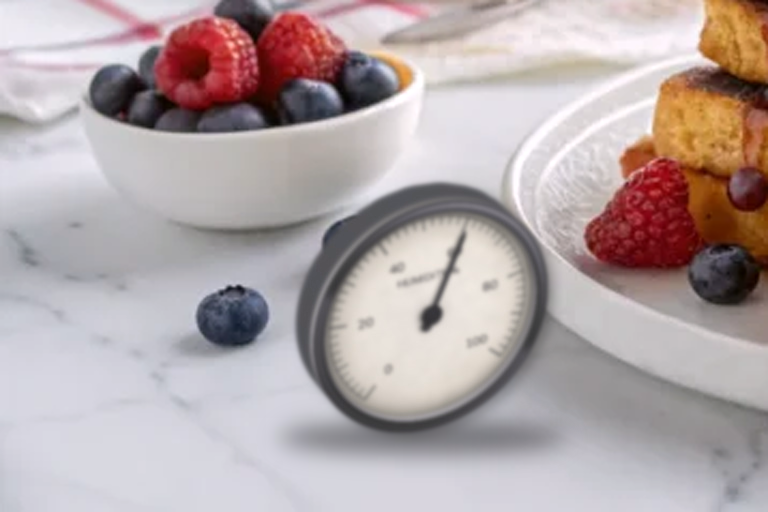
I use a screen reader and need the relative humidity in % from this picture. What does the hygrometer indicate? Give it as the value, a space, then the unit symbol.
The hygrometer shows 60 %
